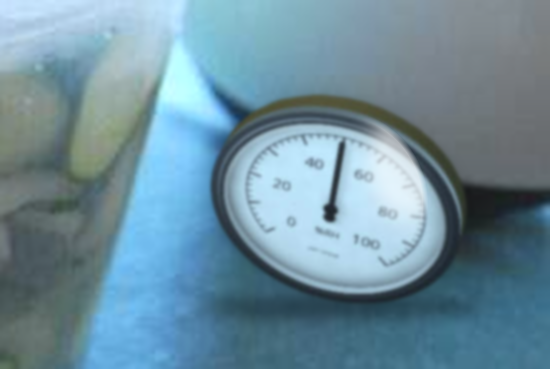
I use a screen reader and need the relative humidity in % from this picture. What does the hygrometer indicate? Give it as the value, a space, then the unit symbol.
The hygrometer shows 50 %
